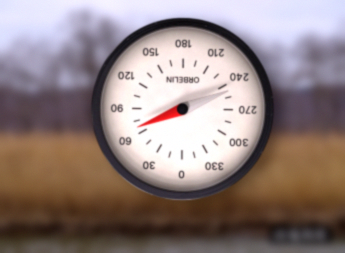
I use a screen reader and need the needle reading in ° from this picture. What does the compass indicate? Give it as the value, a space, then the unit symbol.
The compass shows 67.5 °
